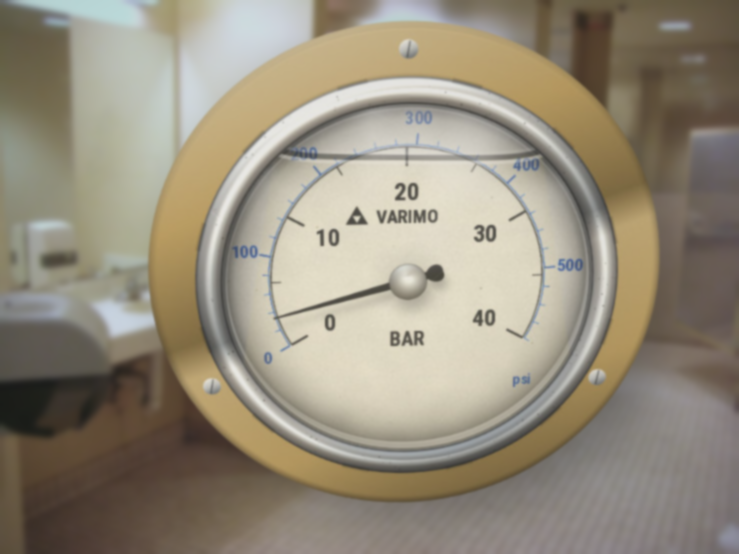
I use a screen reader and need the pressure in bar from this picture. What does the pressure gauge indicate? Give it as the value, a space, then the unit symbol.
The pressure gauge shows 2.5 bar
